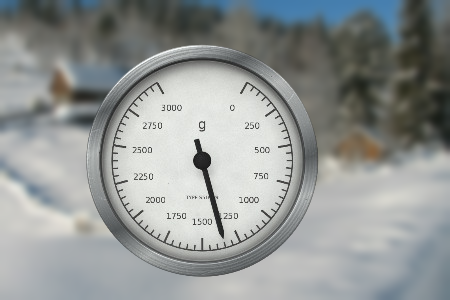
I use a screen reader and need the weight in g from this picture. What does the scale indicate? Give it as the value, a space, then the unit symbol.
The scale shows 1350 g
